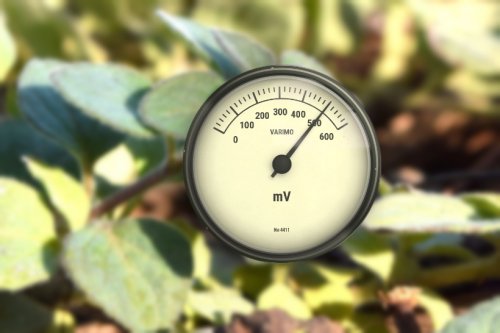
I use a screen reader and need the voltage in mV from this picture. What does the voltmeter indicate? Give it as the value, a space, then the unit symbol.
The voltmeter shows 500 mV
